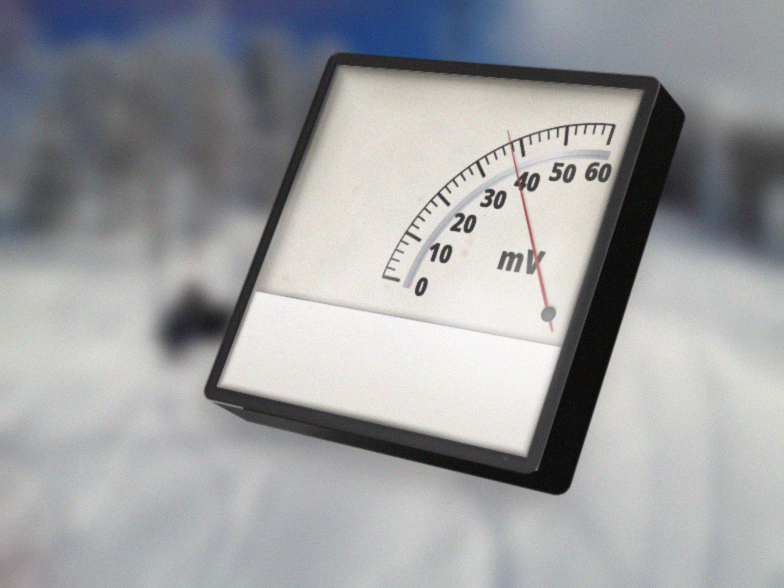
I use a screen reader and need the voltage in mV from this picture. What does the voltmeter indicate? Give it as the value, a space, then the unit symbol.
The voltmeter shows 38 mV
